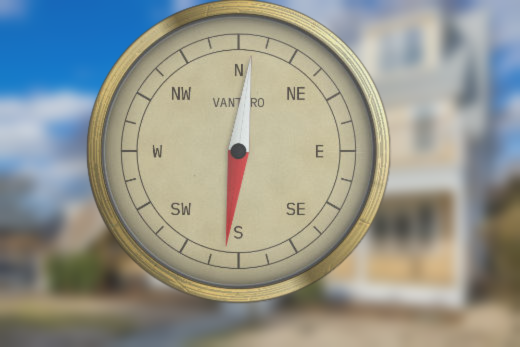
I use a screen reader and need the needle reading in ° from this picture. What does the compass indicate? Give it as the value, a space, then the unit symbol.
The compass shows 187.5 °
